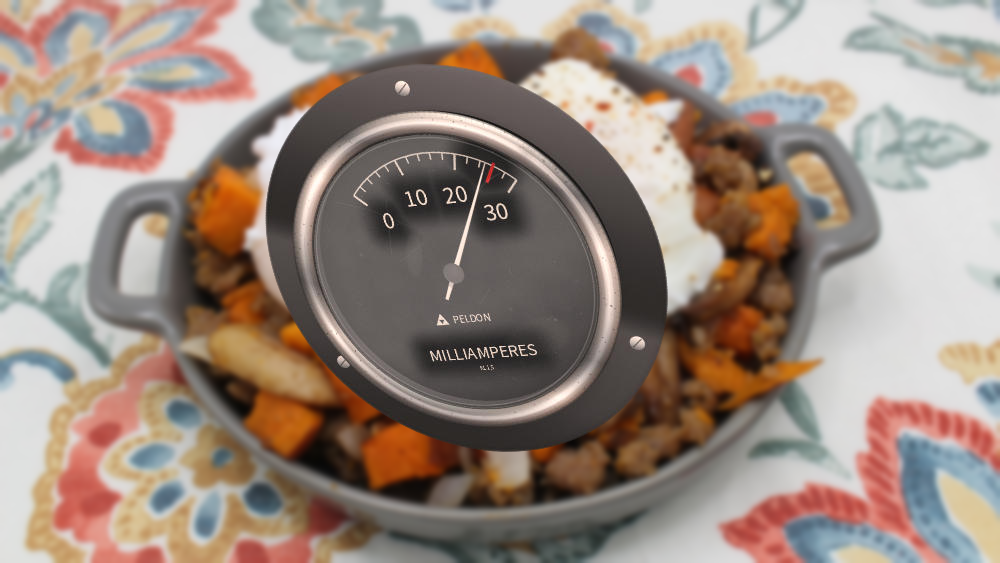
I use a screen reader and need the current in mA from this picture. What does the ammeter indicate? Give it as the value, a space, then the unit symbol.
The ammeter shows 25 mA
